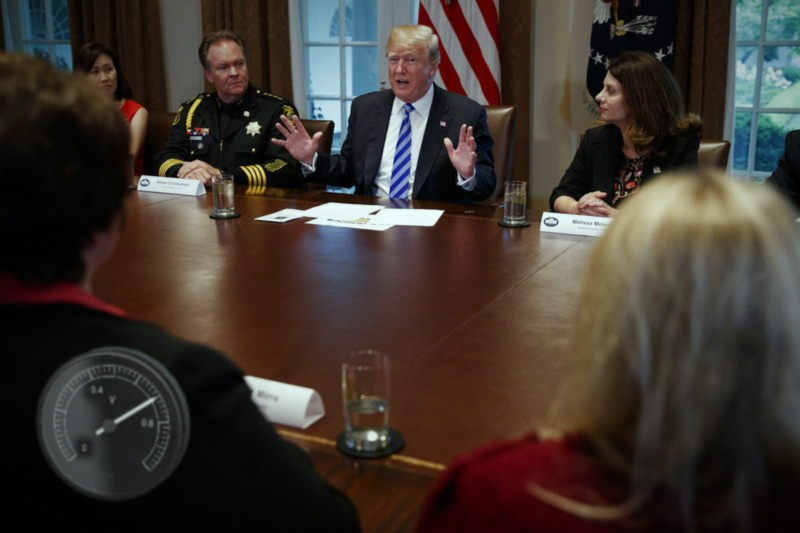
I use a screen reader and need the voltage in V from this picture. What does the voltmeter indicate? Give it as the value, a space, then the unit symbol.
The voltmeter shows 0.7 V
